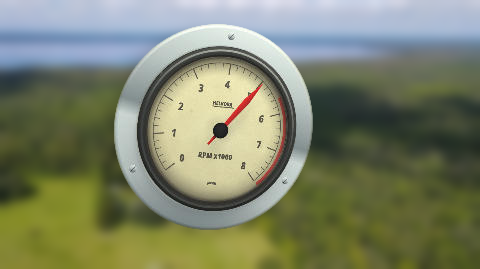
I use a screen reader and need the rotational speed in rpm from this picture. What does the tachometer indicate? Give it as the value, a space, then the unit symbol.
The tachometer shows 5000 rpm
